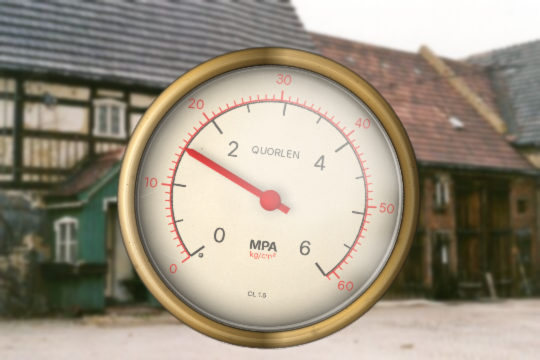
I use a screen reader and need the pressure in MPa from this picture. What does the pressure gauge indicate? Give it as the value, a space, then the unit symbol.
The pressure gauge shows 1.5 MPa
